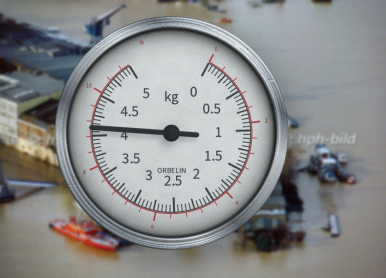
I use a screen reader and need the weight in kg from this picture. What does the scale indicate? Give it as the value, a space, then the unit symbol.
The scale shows 4.1 kg
